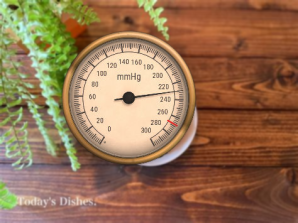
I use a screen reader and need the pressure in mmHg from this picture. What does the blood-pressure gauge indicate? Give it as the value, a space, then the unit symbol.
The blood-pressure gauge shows 230 mmHg
